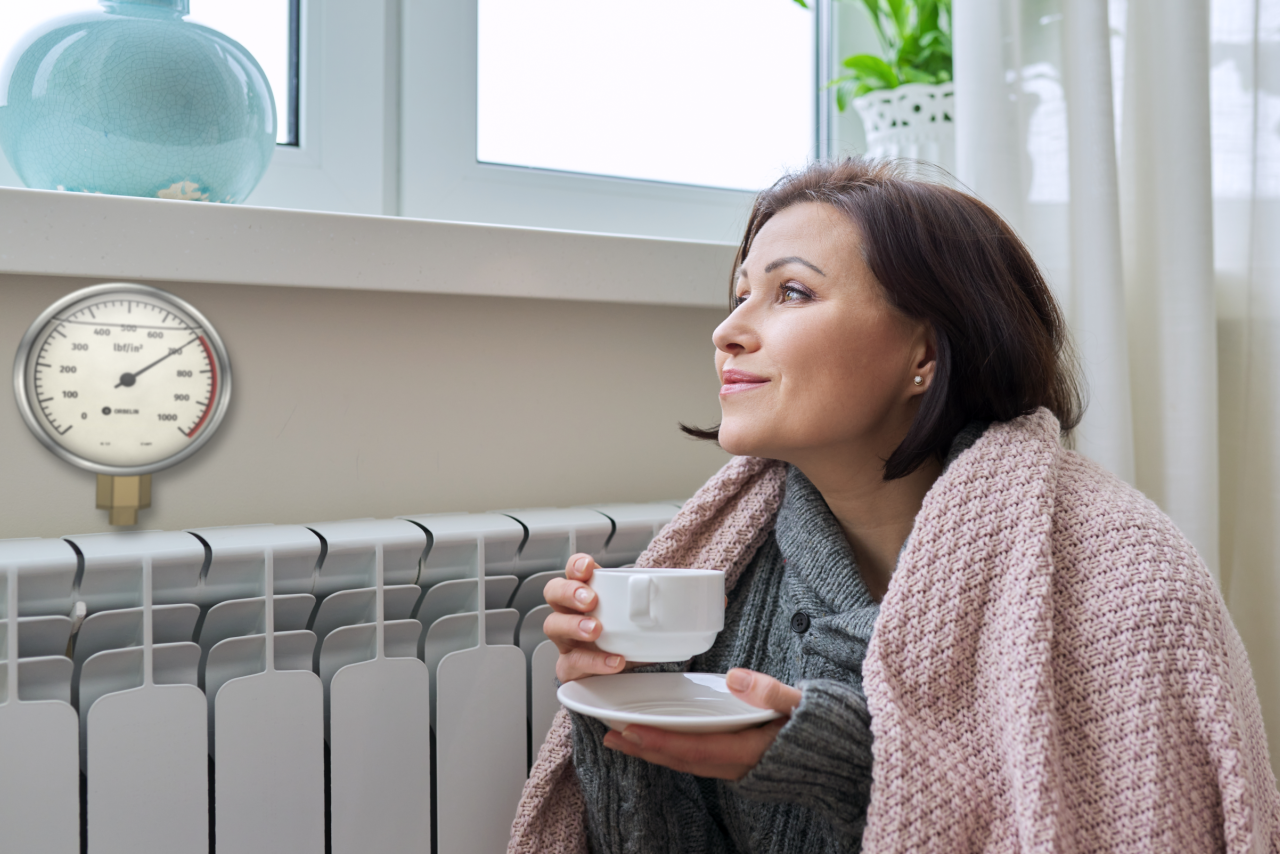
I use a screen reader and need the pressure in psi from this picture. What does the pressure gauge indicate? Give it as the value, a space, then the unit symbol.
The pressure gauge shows 700 psi
